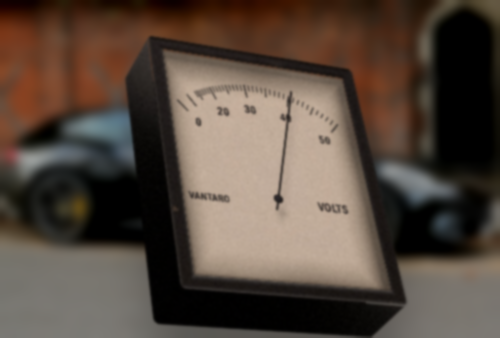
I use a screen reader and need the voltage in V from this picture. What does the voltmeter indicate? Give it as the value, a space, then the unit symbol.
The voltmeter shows 40 V
